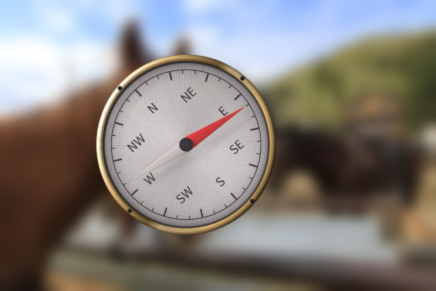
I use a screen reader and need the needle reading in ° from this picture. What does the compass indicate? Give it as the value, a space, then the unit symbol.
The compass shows 100 °
